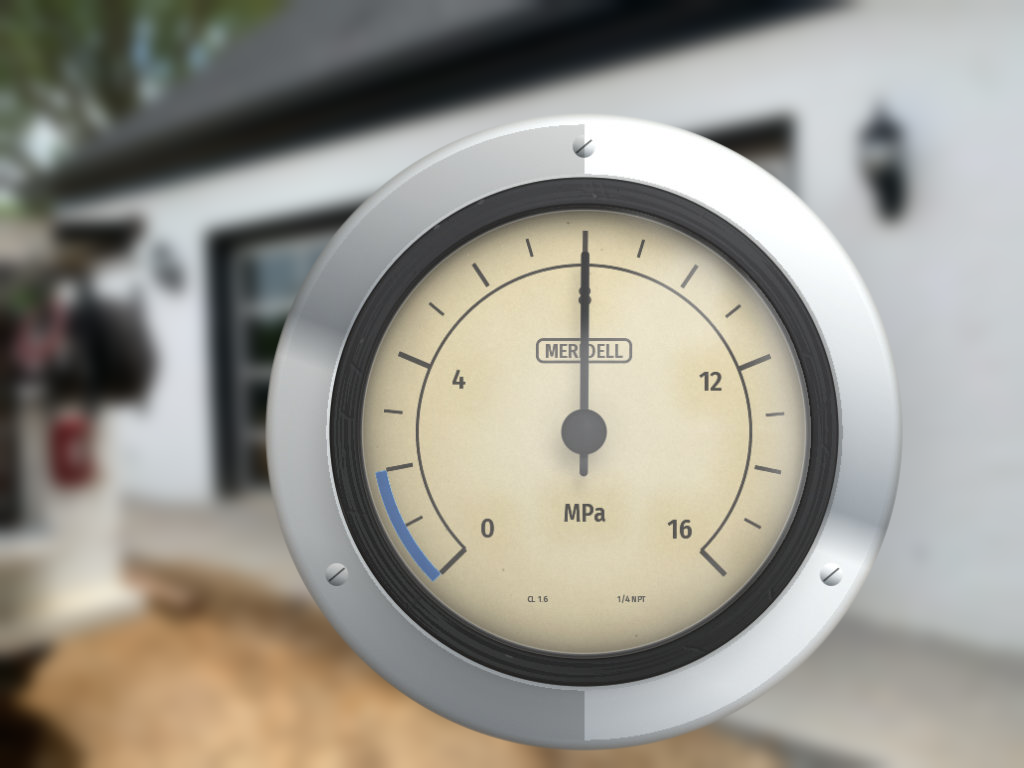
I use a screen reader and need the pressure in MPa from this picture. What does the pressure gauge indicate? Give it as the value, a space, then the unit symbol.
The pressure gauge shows 8 MPa
